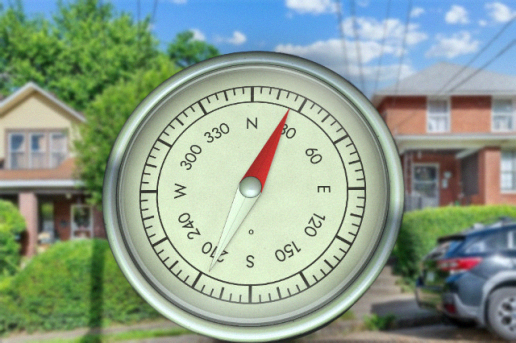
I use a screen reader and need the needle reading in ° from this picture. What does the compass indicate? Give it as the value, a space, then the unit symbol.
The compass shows 25 °
